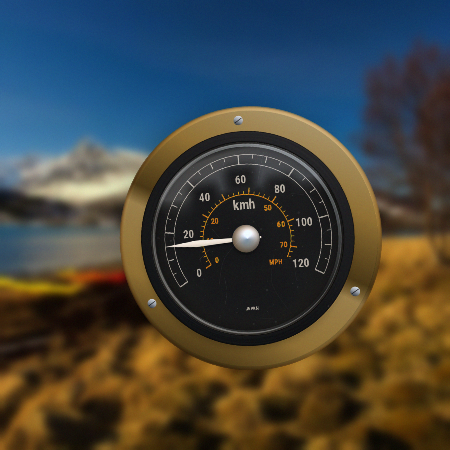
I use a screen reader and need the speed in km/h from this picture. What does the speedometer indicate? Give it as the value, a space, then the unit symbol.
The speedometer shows 15 km/h
